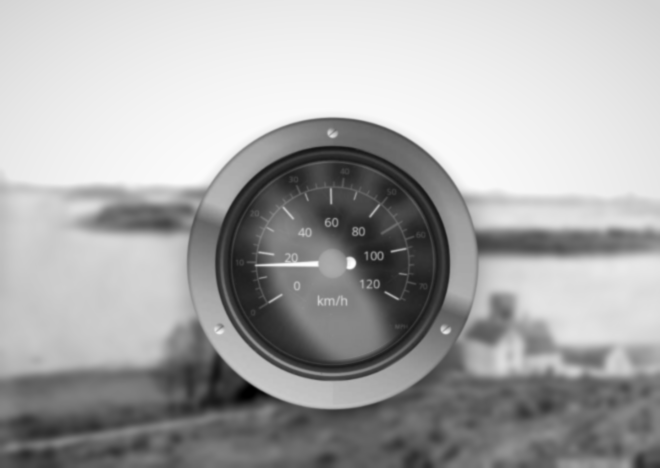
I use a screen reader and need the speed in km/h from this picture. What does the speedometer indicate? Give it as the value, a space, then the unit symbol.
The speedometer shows 15 km/h
